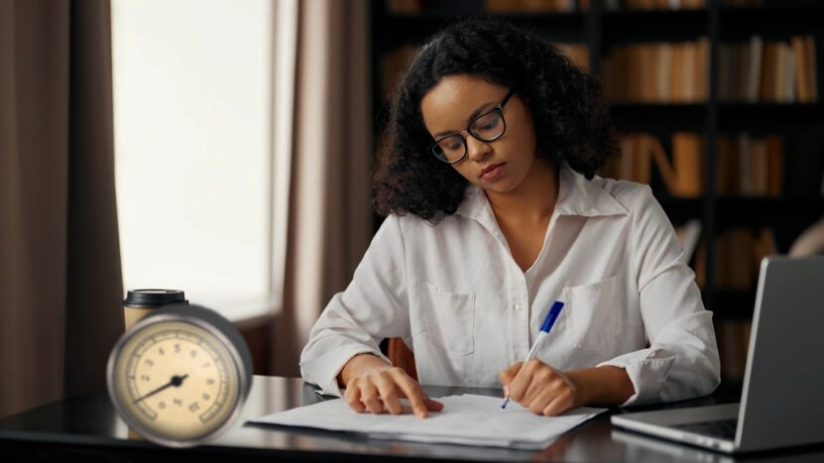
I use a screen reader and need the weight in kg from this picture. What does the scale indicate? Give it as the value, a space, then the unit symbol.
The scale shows 1 kg
